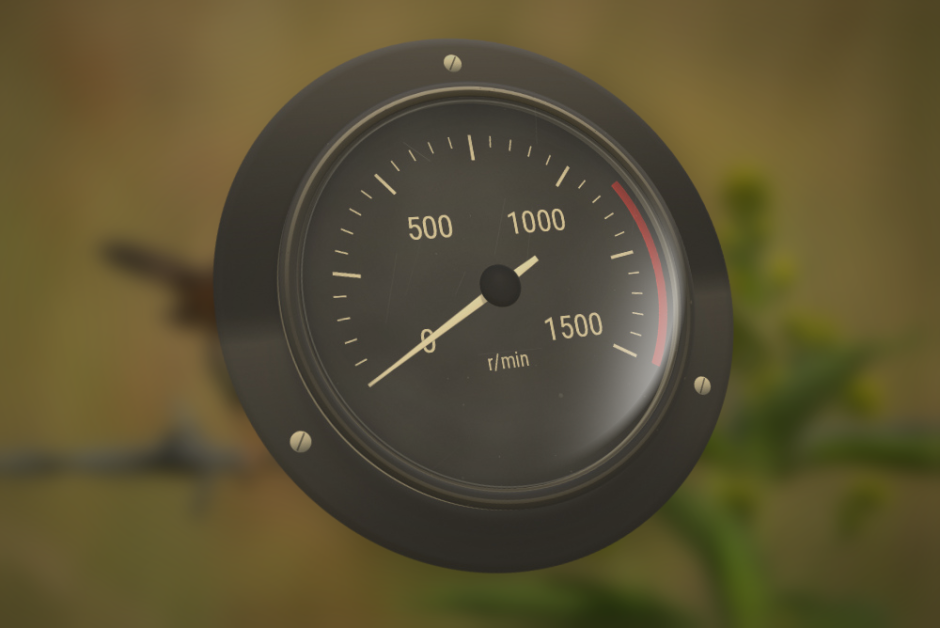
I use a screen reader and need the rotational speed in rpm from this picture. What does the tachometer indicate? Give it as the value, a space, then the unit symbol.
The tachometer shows 0 rpm
